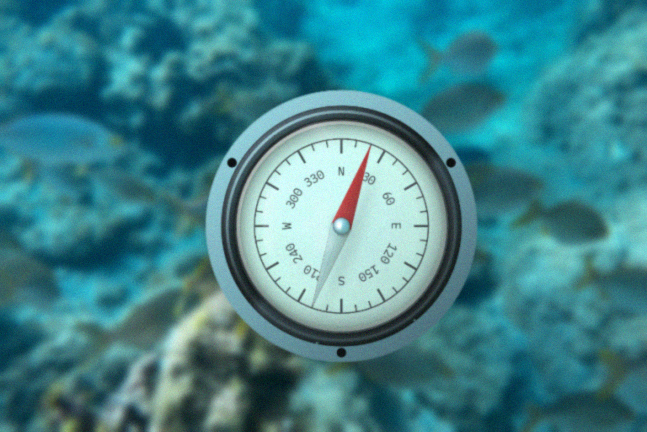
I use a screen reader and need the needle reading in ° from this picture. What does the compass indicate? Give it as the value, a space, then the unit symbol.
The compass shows 20 °
